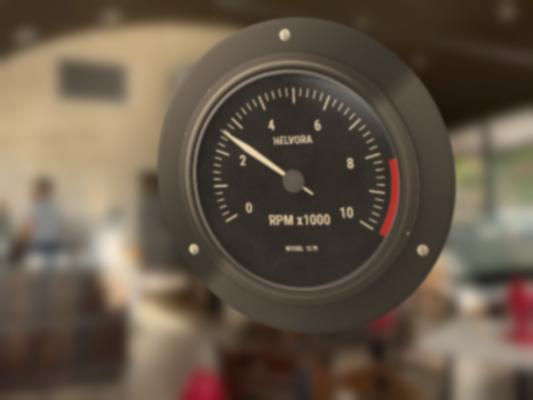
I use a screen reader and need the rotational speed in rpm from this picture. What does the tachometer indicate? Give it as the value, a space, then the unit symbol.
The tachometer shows 2600 rpm
